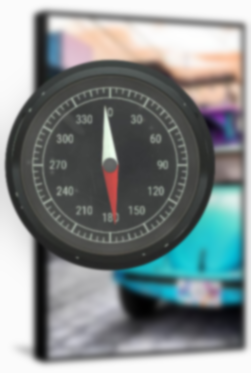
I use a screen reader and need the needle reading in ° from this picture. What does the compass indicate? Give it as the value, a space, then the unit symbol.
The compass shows 175 °
